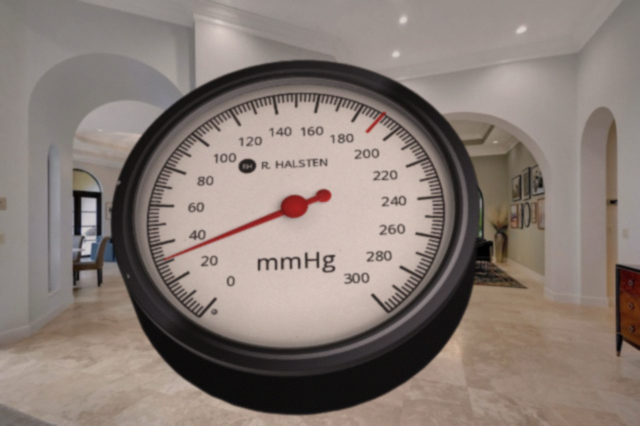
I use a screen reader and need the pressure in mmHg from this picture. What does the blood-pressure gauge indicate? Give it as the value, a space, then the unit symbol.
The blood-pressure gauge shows 30 mmHg
